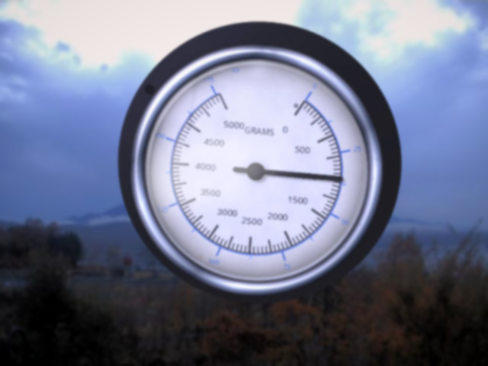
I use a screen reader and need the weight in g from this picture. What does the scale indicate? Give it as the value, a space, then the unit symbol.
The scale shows 1000 g
